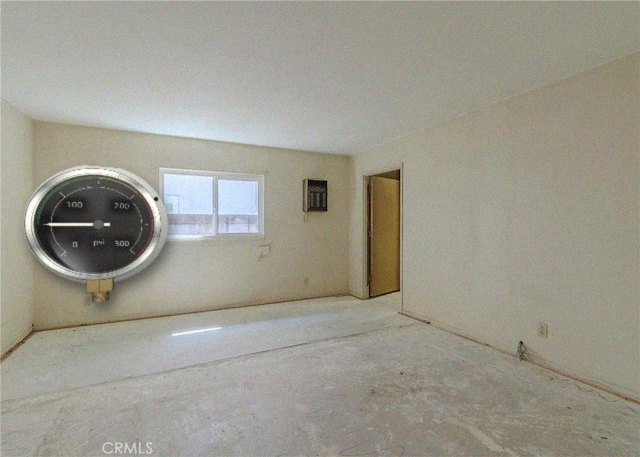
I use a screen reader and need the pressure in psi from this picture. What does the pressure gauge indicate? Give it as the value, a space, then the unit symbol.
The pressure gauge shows 50 psi
